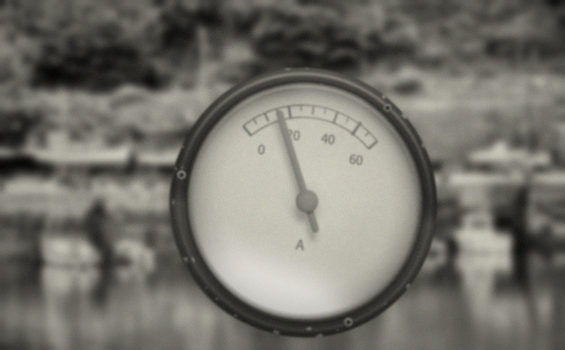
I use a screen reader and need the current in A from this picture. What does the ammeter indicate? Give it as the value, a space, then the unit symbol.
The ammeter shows 15 A
